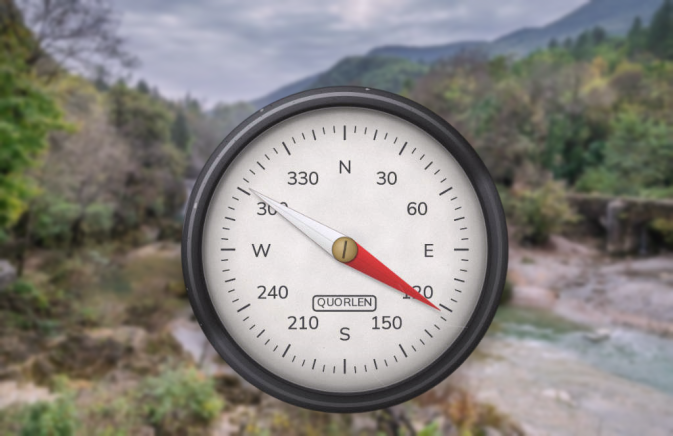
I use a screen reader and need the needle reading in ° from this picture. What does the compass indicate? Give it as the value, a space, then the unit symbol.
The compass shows 122.5 °
